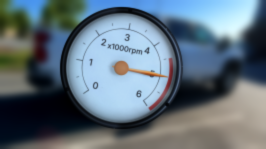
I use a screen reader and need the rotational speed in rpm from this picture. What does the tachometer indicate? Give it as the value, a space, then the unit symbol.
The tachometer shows 5000 rpm
